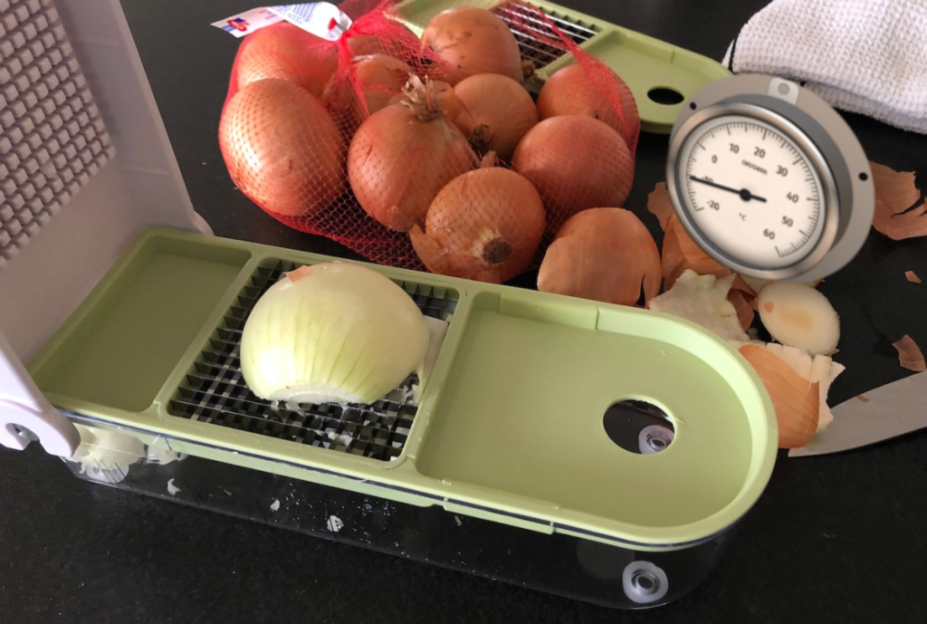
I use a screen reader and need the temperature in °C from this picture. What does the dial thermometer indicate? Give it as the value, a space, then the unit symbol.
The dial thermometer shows -10 °C
